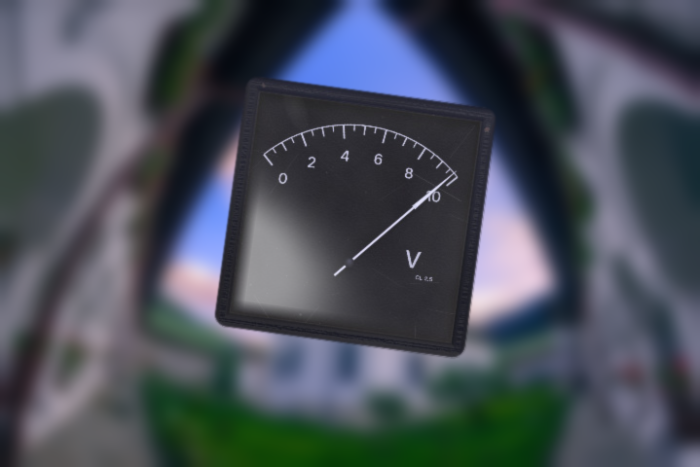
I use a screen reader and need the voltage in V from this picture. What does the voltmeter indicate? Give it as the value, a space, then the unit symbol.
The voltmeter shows 9.75 V
